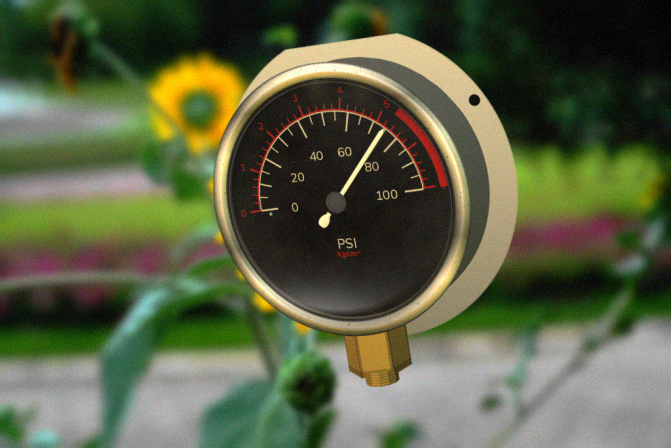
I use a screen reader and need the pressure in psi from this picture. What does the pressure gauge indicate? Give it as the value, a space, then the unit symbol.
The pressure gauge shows 75 psi
